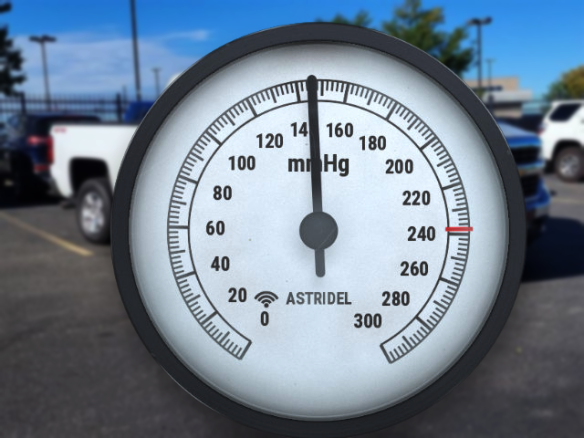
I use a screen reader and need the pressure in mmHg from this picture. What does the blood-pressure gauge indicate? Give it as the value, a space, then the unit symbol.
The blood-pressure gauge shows 146 mmHg
